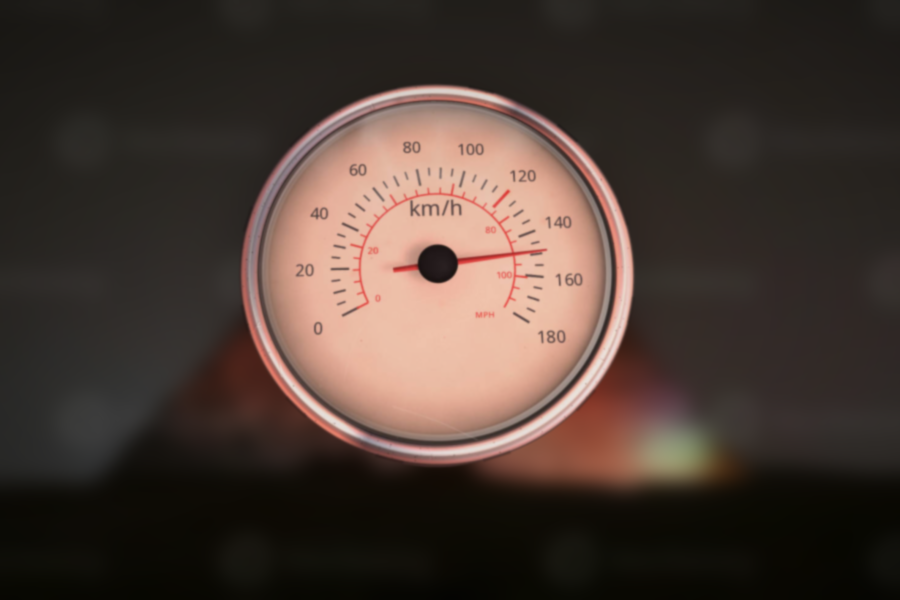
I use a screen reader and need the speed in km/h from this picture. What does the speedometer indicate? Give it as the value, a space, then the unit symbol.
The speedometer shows 150 km/h
